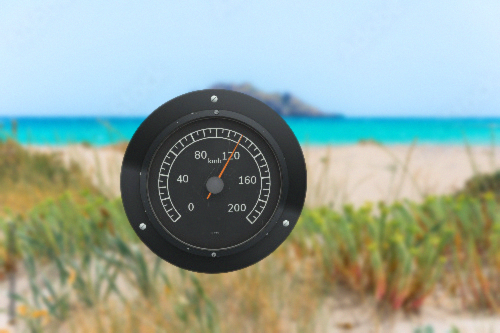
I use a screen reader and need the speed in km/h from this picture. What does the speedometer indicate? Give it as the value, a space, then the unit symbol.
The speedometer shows 120 km/h
